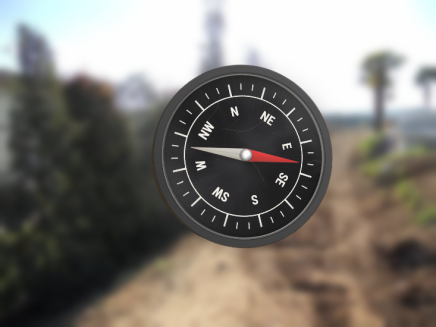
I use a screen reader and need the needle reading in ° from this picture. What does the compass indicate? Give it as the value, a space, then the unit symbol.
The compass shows 110 °
